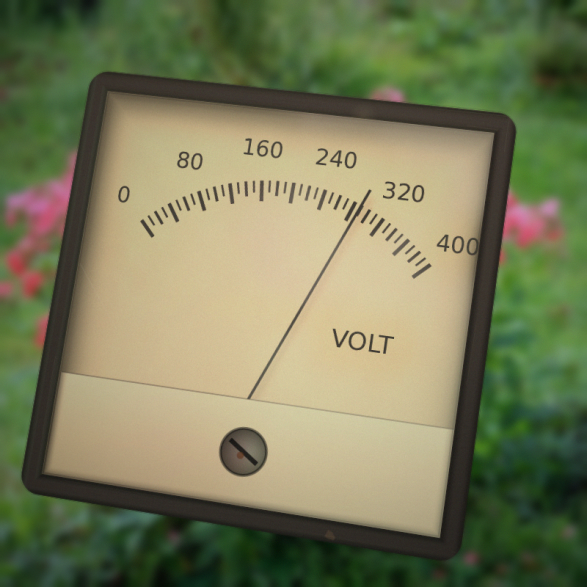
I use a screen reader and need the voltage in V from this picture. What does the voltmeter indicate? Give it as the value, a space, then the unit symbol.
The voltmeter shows 290 V
